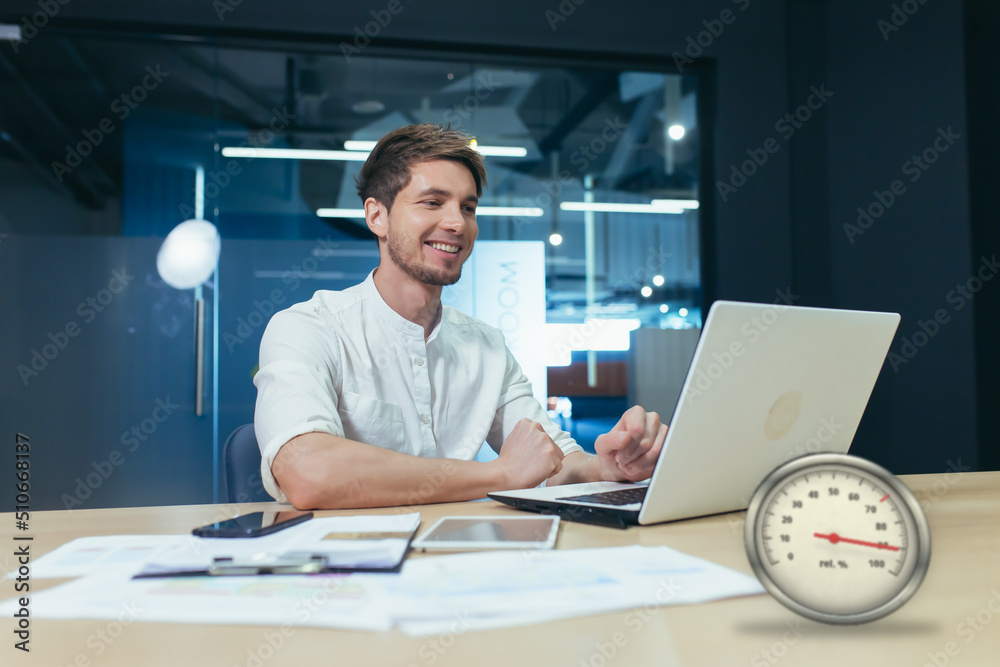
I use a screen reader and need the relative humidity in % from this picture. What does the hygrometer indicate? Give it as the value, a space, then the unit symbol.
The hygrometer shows 90 %
